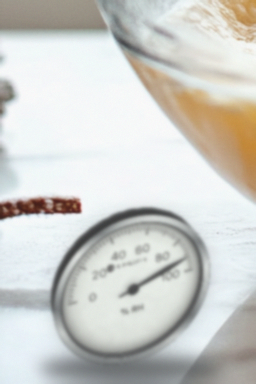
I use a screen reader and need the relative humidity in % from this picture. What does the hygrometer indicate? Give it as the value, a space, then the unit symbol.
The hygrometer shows 90 %
